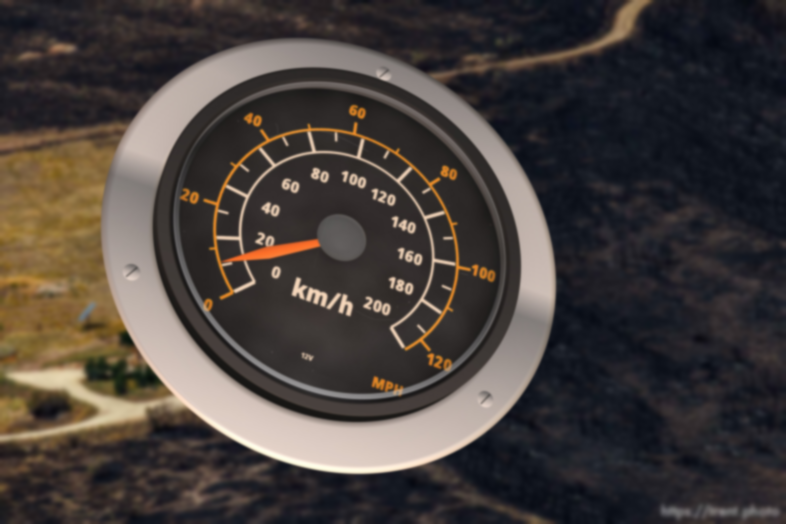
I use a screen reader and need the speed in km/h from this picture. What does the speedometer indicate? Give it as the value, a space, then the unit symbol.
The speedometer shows 10 km/h
